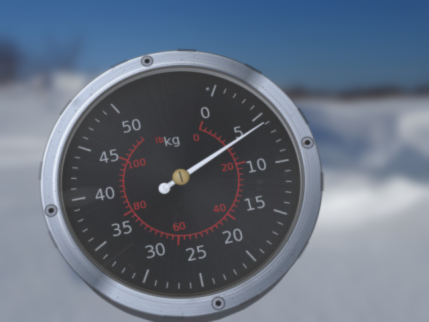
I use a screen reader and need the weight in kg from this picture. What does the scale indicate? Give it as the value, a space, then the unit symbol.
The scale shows 6 kg
